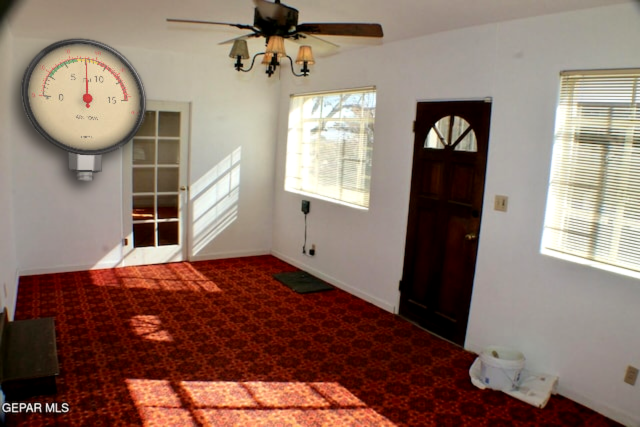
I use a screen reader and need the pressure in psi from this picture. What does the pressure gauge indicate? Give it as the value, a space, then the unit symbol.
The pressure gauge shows 7.5 psi
